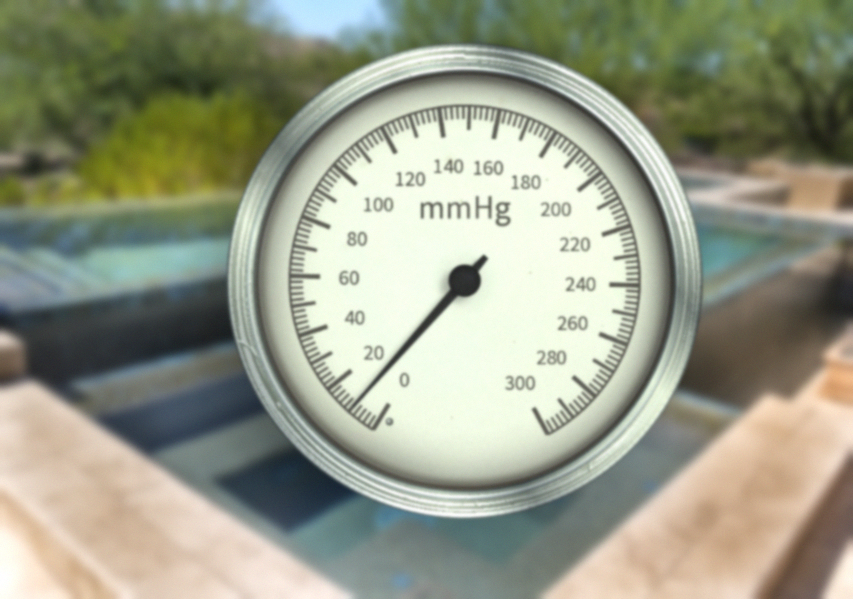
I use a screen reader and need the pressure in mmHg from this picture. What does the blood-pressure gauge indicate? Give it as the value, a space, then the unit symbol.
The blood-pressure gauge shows 10 mmHg
